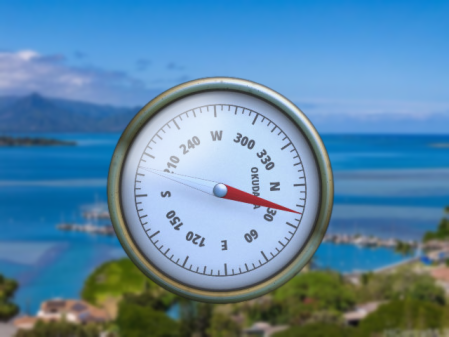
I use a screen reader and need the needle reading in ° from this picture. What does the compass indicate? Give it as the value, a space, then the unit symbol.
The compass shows 20 °
